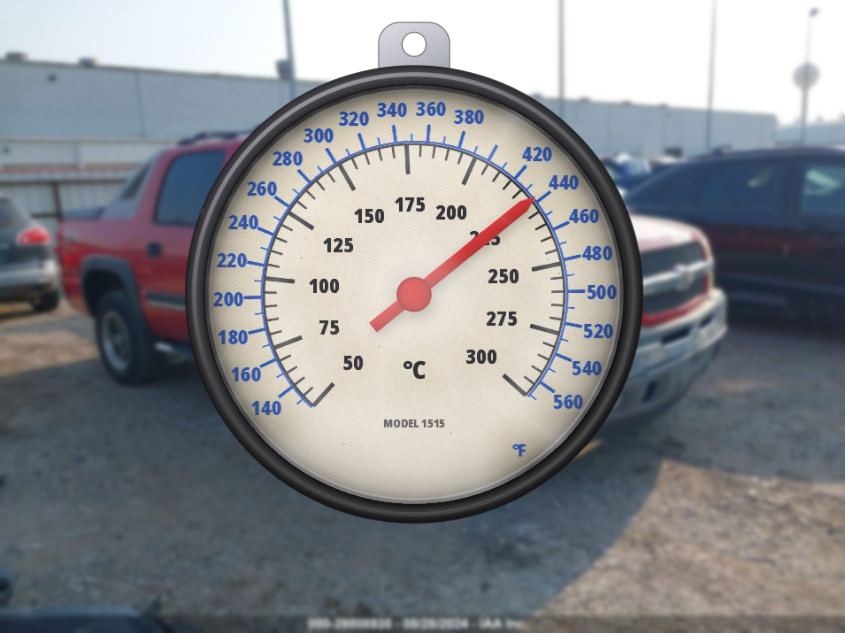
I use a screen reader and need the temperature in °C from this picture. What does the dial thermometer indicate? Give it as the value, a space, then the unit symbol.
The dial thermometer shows 225 °C
